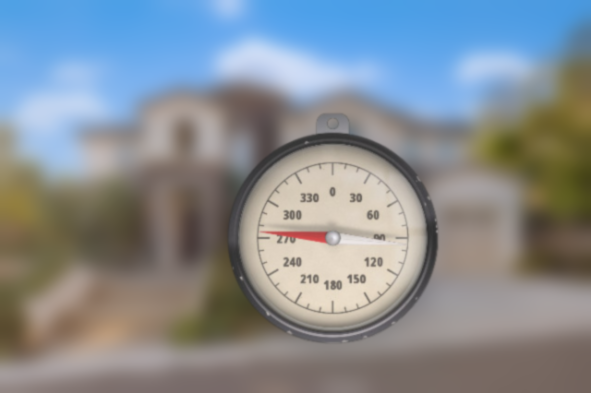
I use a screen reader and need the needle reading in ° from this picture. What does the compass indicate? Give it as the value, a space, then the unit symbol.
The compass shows 275 °
